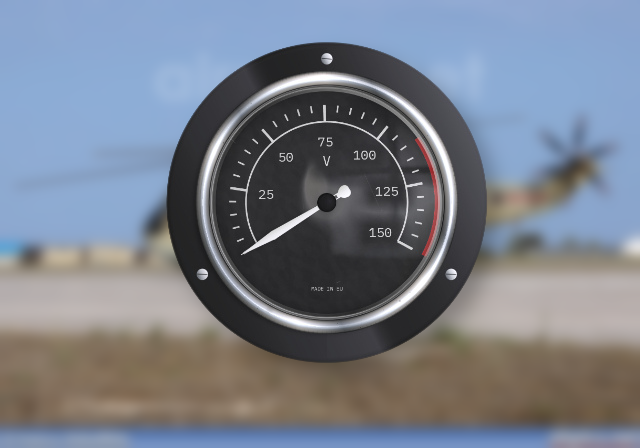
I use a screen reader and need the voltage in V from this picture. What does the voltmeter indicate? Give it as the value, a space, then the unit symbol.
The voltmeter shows 0 V
